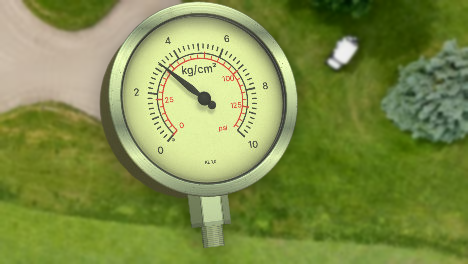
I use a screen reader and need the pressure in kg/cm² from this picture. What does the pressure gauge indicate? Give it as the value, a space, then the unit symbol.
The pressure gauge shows 3.2 kg/cm²
